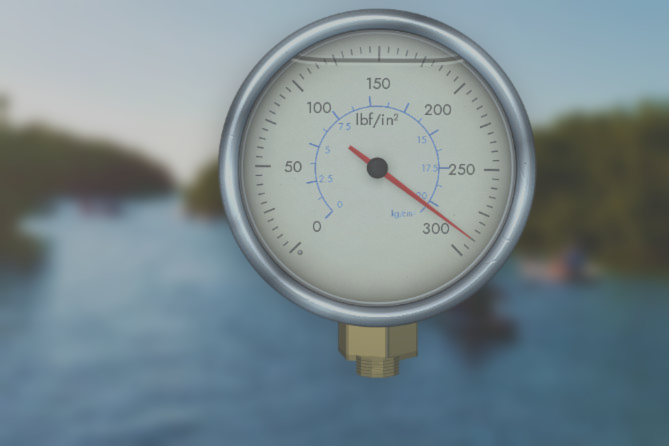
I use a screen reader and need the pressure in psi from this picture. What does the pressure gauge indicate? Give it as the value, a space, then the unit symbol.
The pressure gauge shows 290 psi
